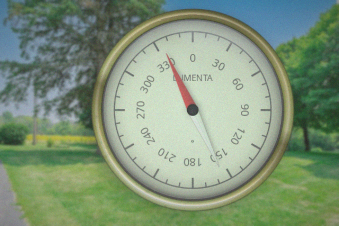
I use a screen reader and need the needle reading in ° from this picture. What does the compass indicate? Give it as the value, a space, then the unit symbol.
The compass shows 335 °
